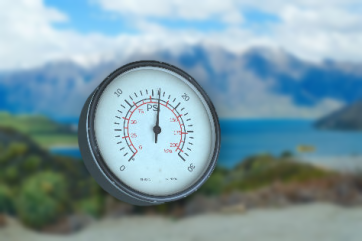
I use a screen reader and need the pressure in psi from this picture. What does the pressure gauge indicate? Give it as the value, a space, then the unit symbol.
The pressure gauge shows 16 psi
